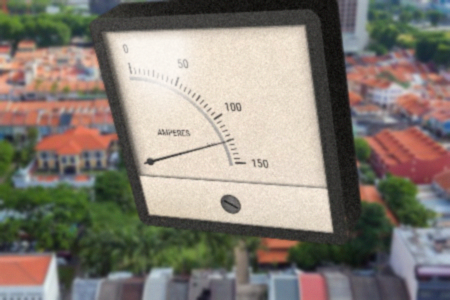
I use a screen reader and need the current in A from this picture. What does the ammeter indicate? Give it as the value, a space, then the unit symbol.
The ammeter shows 125 A
